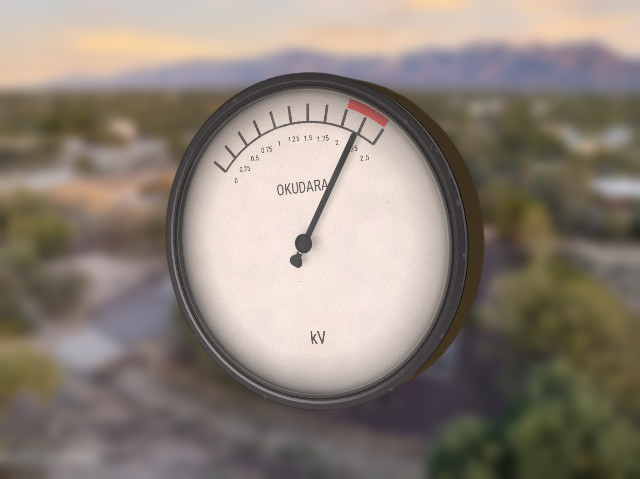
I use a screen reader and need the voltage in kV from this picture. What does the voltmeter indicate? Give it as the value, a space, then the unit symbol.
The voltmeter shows 2.25 kV
